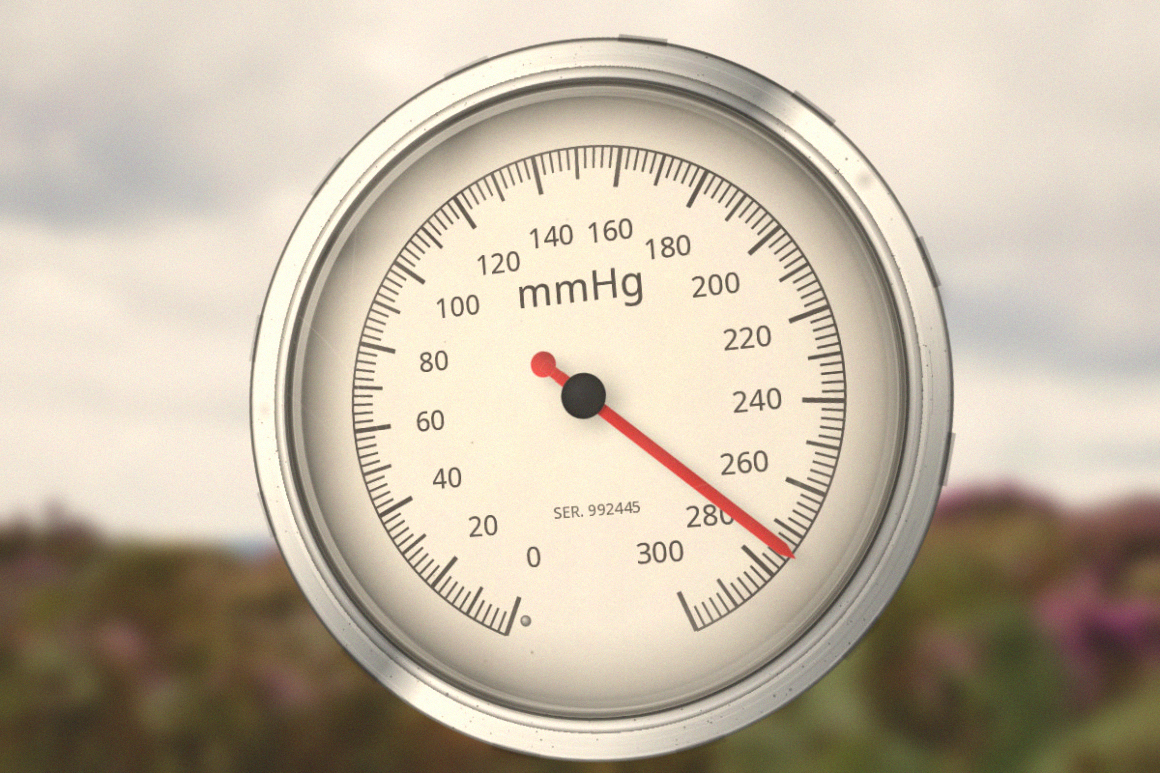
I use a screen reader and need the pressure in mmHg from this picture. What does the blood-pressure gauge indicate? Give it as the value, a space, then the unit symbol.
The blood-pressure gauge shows 274 mmHg
